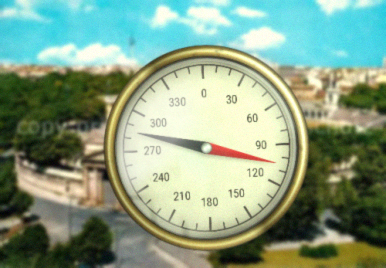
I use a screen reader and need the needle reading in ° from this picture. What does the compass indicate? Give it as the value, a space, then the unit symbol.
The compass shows 105 °
